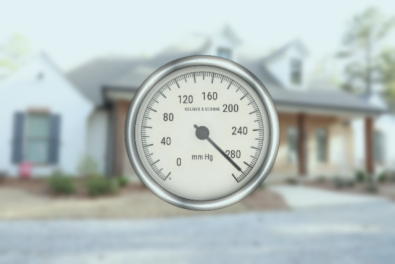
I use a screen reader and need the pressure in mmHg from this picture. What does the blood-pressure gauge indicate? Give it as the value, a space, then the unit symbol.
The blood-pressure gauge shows 290 mmHg
